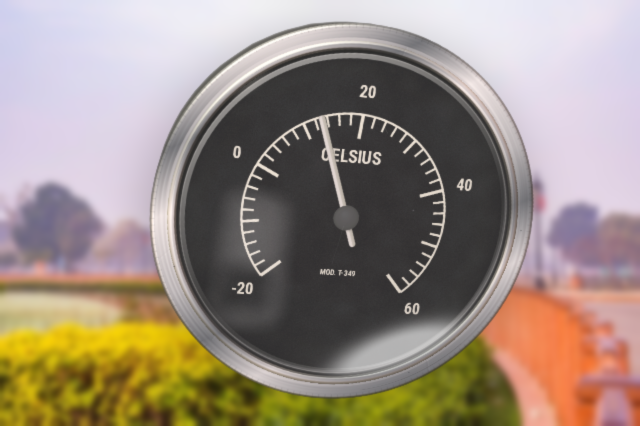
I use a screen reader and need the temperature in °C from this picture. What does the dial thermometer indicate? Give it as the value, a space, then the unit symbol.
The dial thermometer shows 13 °C
